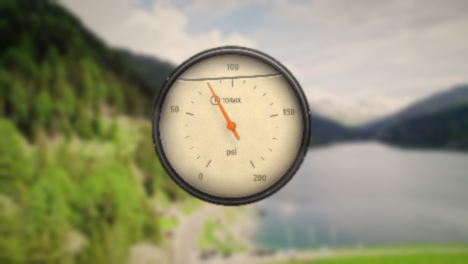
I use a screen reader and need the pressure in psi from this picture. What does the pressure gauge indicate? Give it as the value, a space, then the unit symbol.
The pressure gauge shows 80 psi
